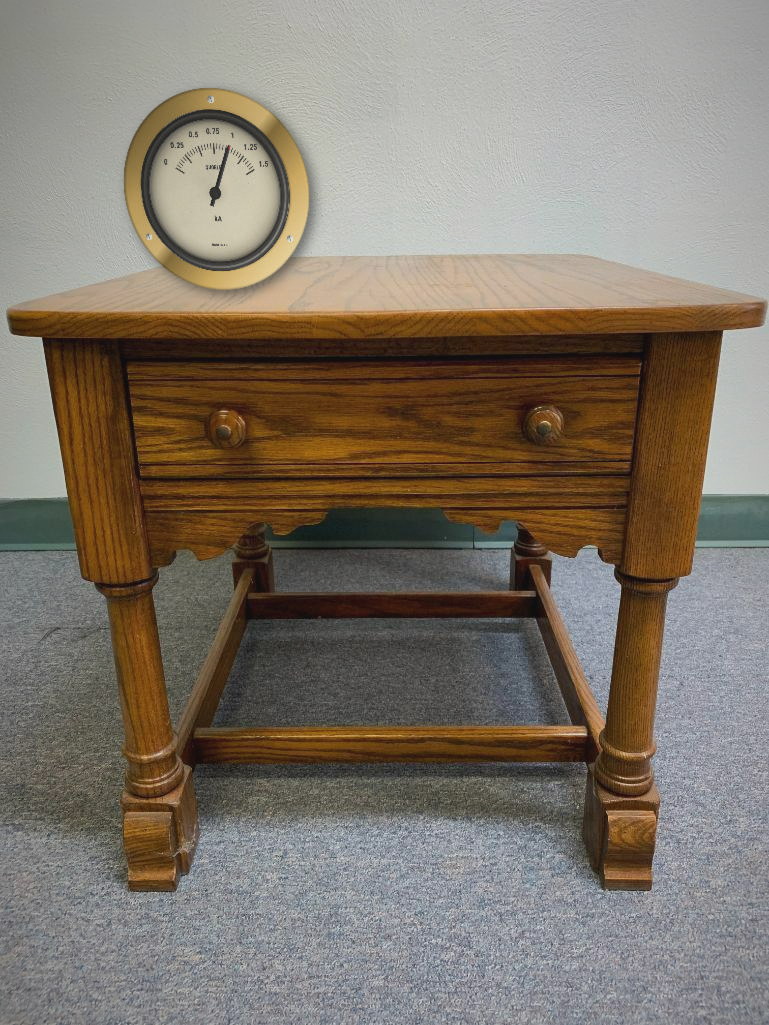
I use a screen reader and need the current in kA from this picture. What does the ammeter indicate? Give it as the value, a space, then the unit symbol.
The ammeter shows 1 kA
